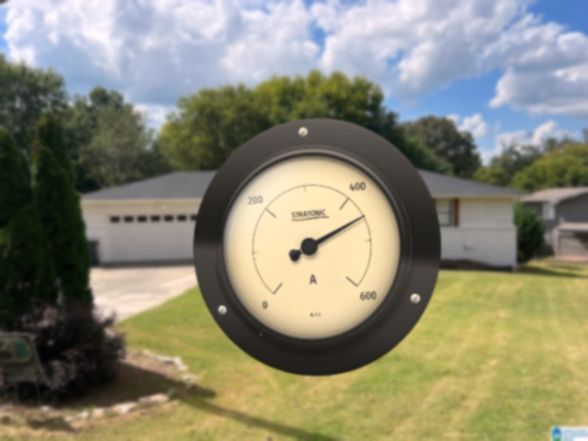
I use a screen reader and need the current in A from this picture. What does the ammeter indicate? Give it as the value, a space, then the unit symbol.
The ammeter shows 450 A
